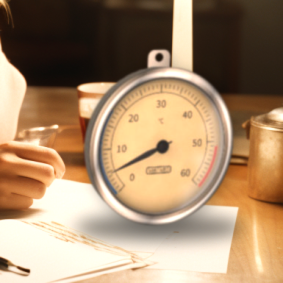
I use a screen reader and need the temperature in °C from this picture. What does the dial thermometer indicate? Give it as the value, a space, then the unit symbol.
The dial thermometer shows 5 °C
